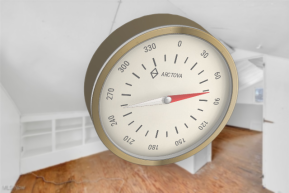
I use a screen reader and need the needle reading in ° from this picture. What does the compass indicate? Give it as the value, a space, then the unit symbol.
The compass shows 75 °
